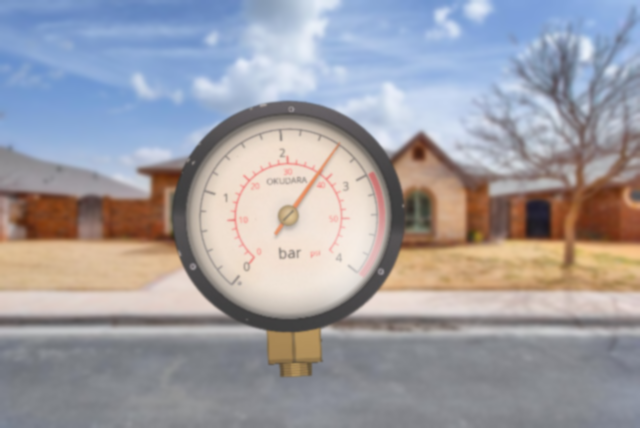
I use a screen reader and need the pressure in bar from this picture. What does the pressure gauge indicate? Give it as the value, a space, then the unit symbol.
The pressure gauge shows 2.6 bar
